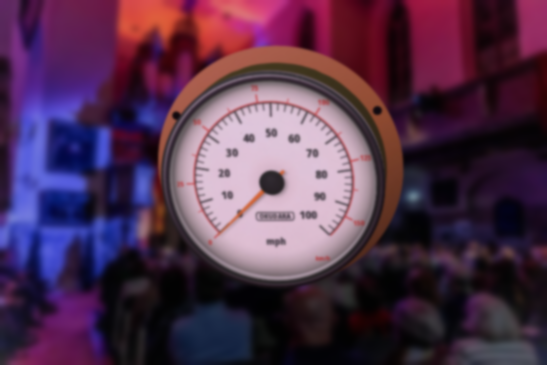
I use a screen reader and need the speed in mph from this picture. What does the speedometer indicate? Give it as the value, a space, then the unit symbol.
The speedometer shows 0 mph
